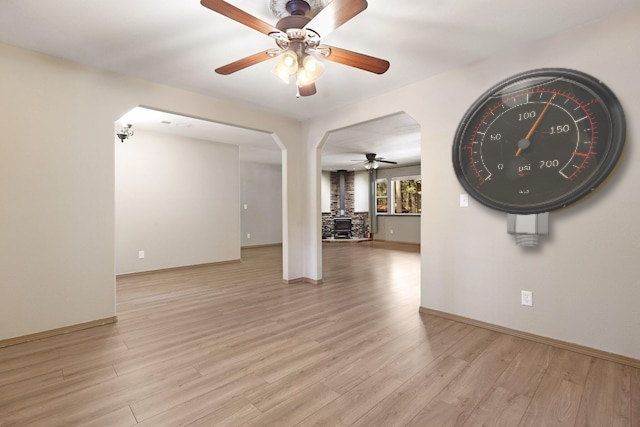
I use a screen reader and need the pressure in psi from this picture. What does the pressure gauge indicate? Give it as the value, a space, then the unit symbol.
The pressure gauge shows 120 psi
